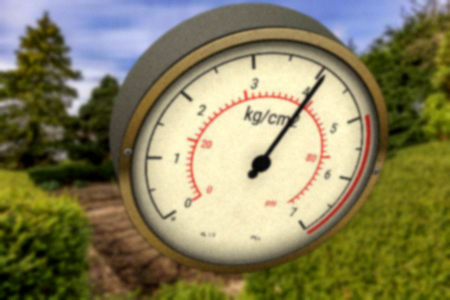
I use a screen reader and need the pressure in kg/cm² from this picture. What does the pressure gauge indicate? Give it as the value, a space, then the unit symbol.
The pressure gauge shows 4 kg/cm²
